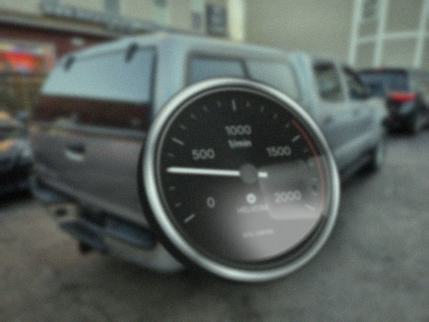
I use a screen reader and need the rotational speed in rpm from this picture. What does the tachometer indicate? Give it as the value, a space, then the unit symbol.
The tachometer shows 300 rpm
